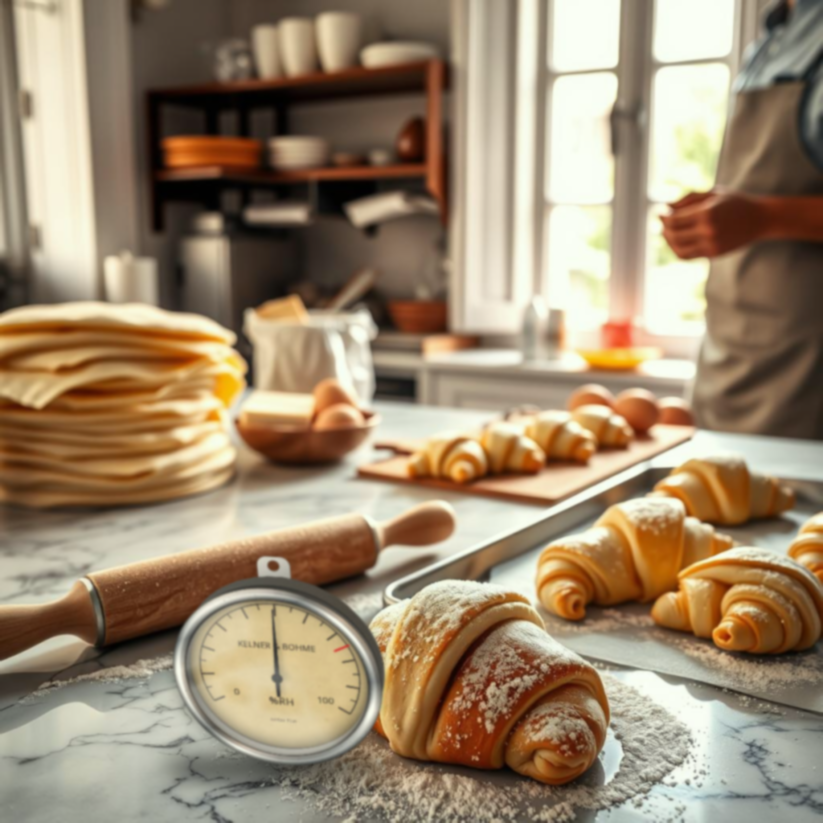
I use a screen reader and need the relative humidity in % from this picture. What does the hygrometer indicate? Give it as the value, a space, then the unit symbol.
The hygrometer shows 50 %
